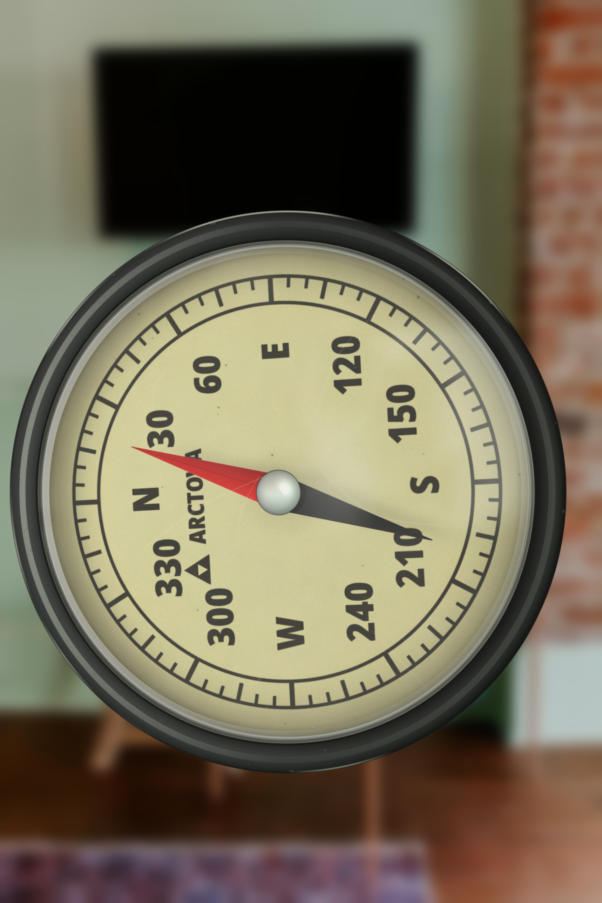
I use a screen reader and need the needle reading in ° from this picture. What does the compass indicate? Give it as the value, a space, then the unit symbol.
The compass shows 20 °
